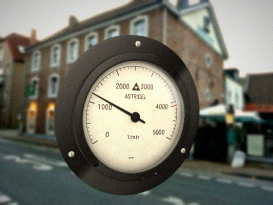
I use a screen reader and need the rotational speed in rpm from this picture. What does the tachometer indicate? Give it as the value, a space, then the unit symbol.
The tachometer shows 1200 rpm
